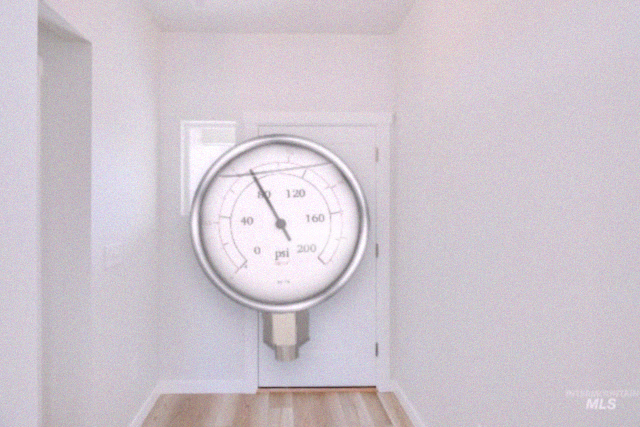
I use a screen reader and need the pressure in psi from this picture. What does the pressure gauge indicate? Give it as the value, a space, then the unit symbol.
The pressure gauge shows 80 psi
